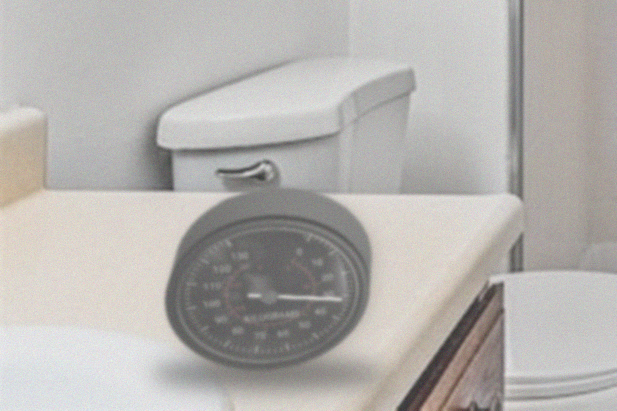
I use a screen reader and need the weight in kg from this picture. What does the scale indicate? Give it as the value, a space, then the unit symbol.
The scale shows 30 kg
